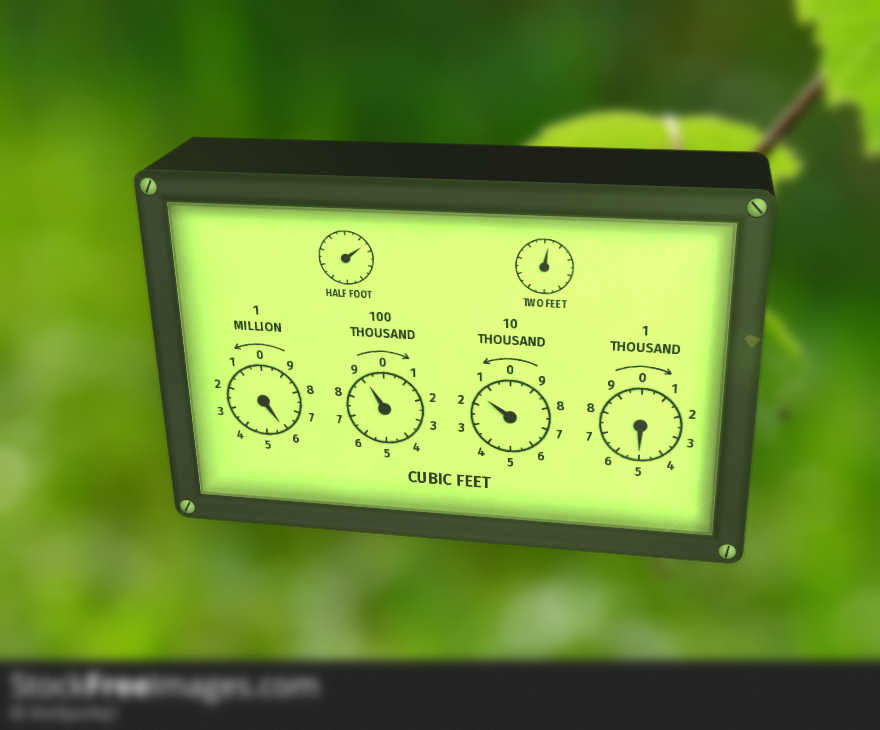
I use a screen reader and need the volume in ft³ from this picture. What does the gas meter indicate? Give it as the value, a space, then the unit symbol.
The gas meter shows 591500 ft³
